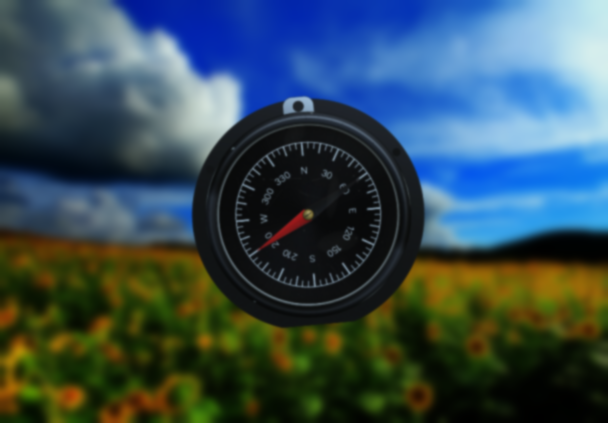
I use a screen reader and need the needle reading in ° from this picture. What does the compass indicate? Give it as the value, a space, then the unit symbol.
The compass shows 240 °
